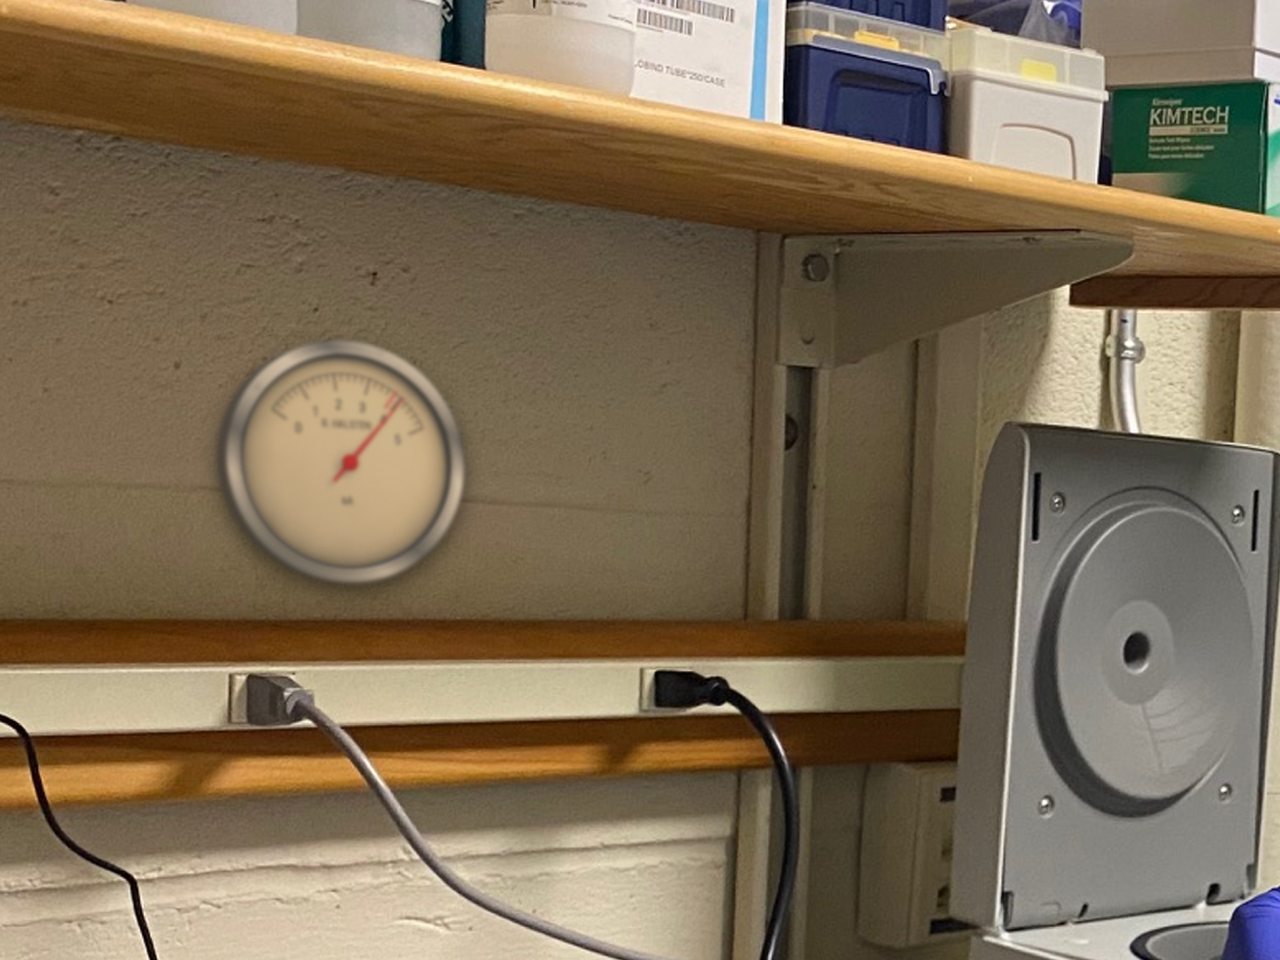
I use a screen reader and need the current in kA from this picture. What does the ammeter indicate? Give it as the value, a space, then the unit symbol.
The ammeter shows 4 kA
